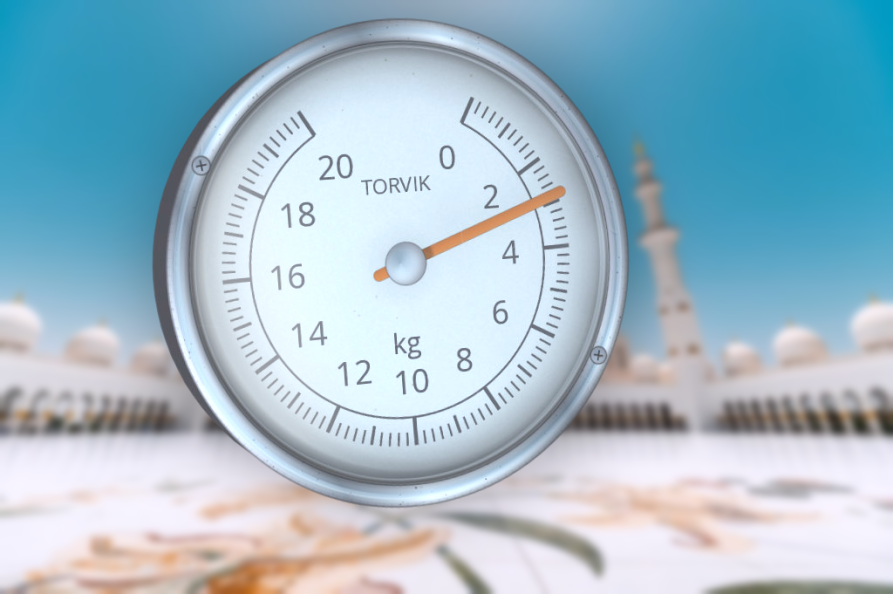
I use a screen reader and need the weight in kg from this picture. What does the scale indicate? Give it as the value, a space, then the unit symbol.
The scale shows 2.8 kg
